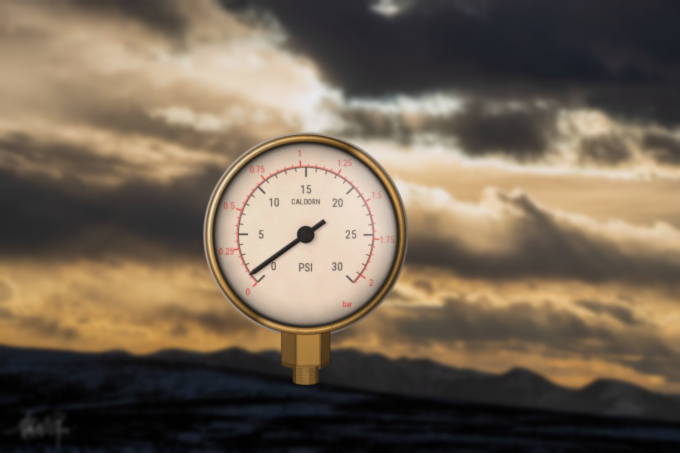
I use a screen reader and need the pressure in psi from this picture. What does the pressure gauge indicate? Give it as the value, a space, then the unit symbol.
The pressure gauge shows 1 psi
